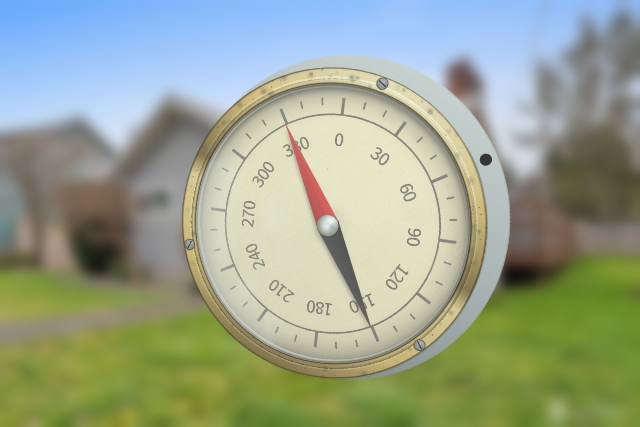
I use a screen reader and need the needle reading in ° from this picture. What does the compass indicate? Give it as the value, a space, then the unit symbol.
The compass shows 330 °
